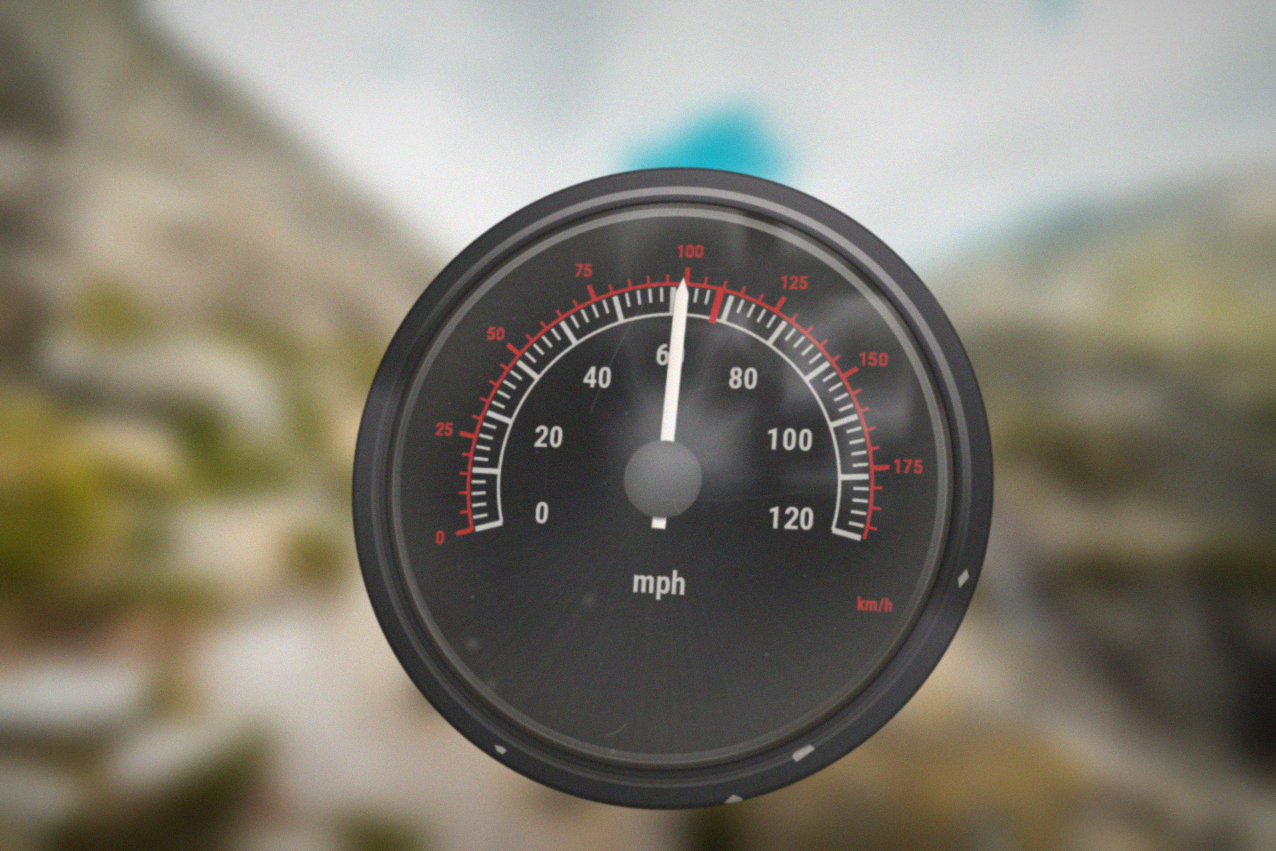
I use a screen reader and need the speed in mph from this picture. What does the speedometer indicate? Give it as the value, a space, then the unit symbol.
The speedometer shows 62 mph
